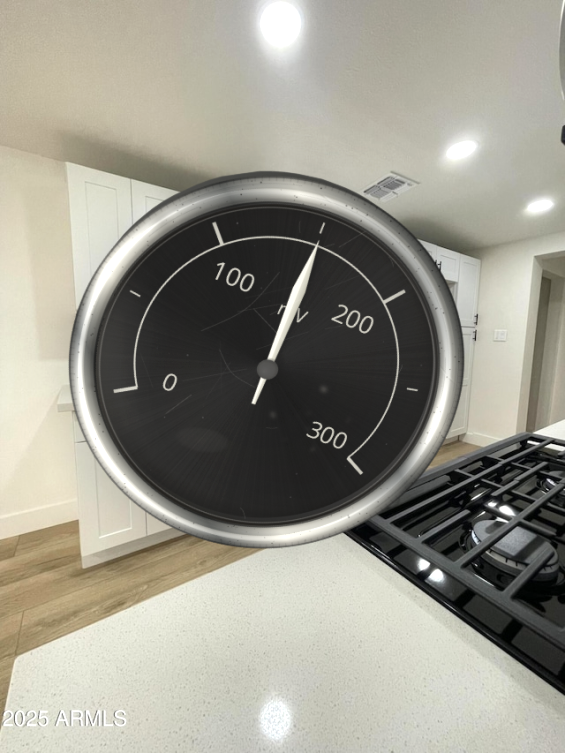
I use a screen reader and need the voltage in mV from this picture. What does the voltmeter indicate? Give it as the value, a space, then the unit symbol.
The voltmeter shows 150 mV
